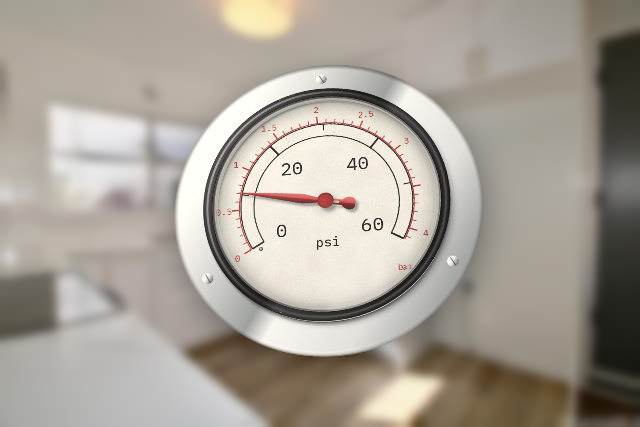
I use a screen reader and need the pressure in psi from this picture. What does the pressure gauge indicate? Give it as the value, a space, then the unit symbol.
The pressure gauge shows 10 psi
